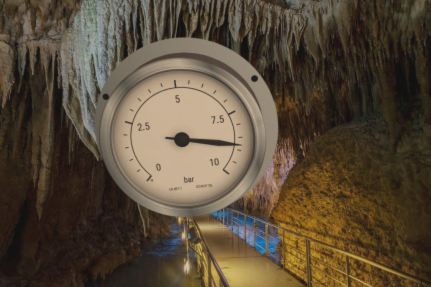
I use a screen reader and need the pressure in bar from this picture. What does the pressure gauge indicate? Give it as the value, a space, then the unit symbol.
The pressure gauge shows 8.75 bar
